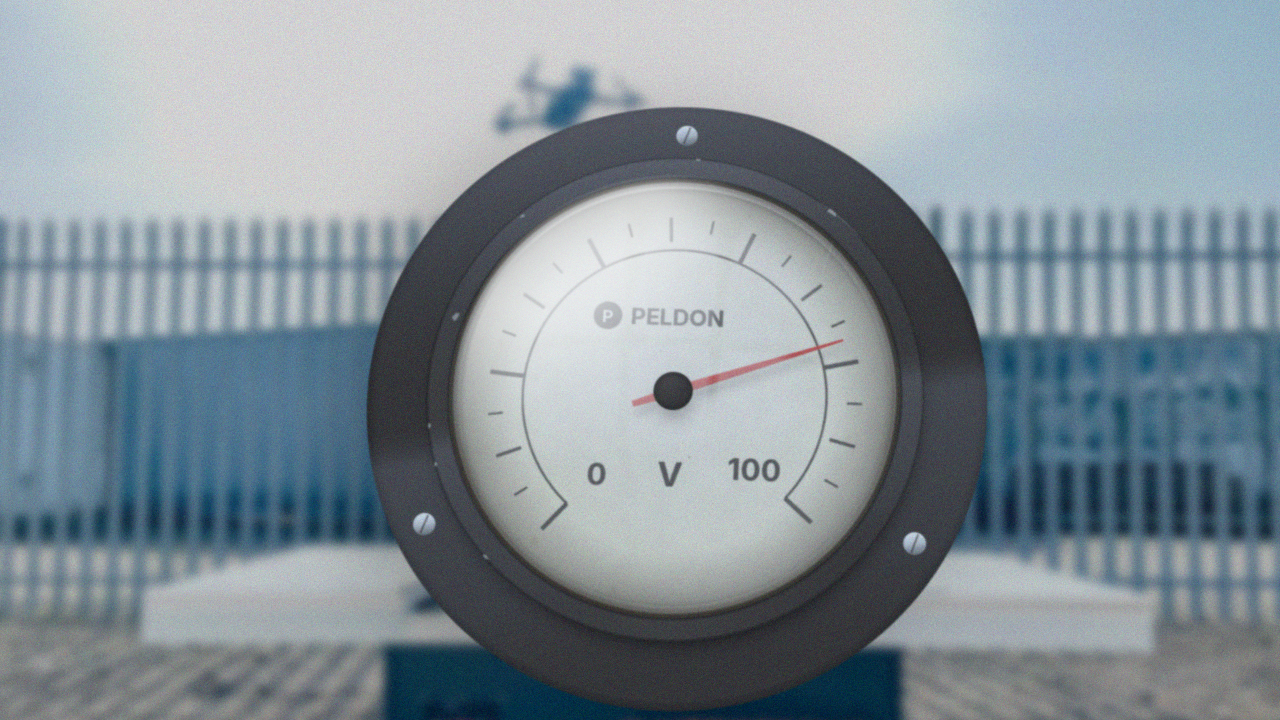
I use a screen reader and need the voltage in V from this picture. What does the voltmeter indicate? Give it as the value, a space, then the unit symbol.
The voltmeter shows 77.5 V
